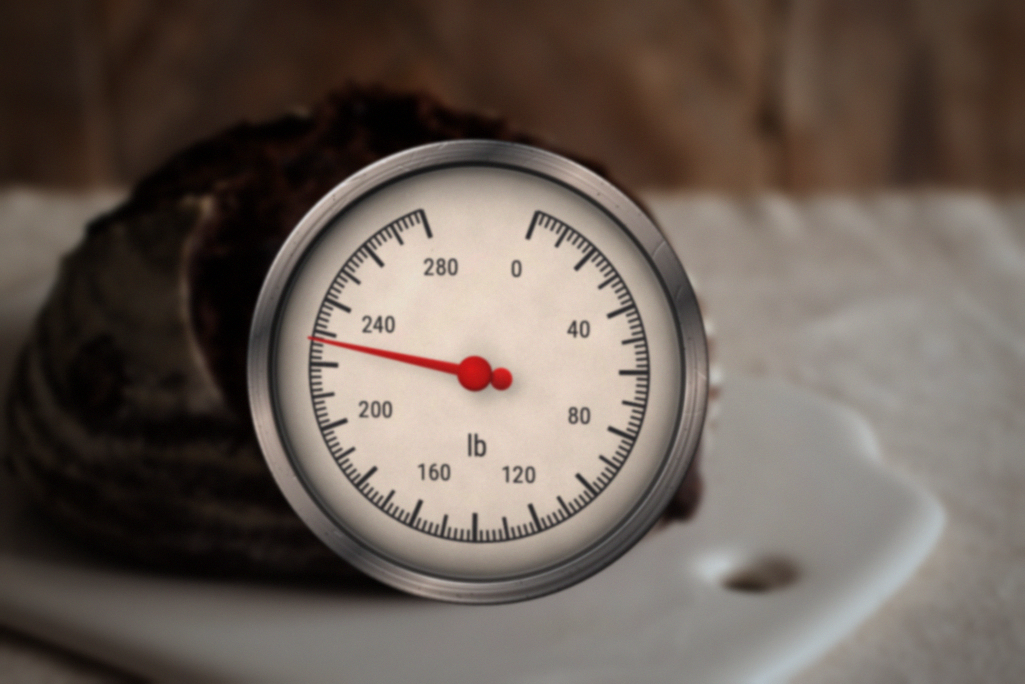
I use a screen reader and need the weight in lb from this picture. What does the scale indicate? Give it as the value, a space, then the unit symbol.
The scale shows 228 lb
